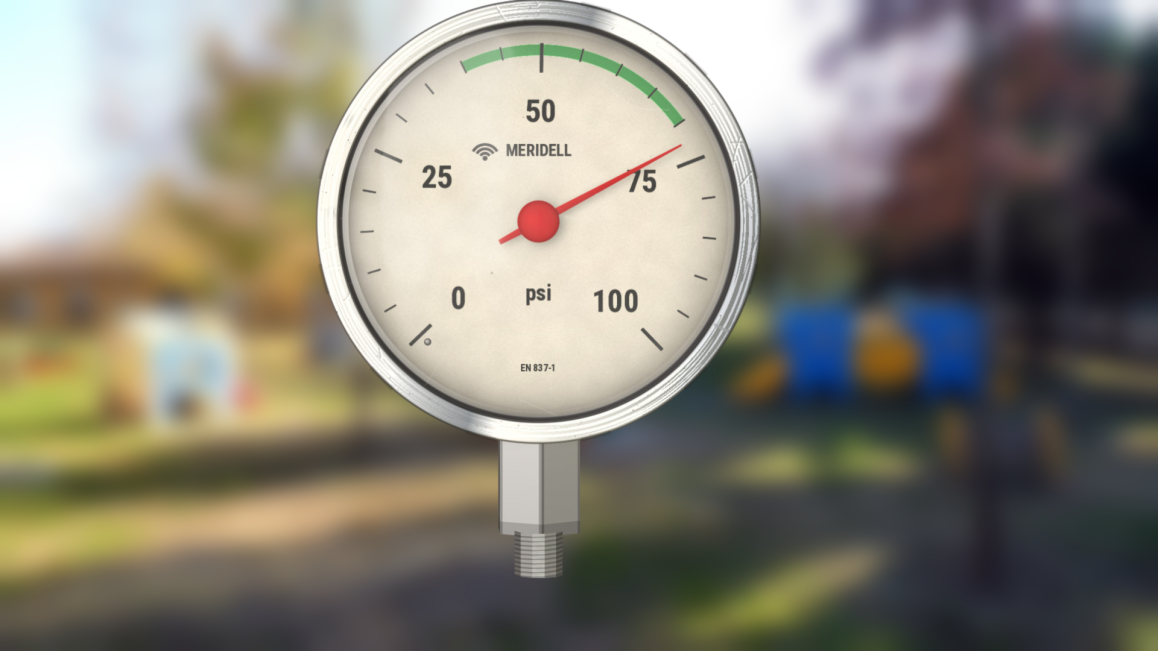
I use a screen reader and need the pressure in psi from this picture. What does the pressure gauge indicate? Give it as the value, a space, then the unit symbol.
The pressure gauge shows 72.5 psi
